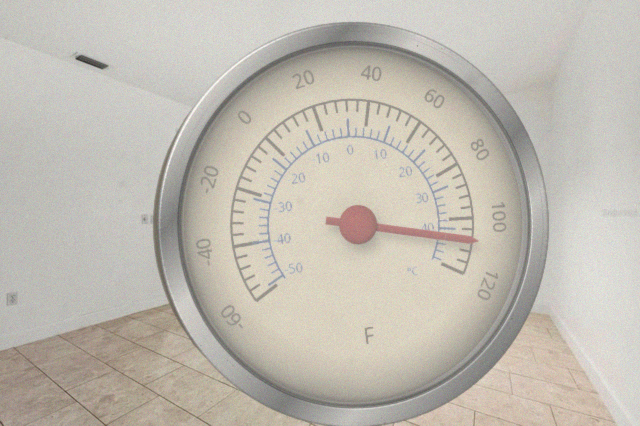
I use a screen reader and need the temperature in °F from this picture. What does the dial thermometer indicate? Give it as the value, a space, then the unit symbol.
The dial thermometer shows 108 °F
